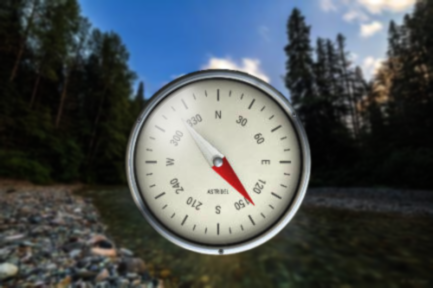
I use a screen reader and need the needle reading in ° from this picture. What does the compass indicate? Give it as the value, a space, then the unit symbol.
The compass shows 140 °
